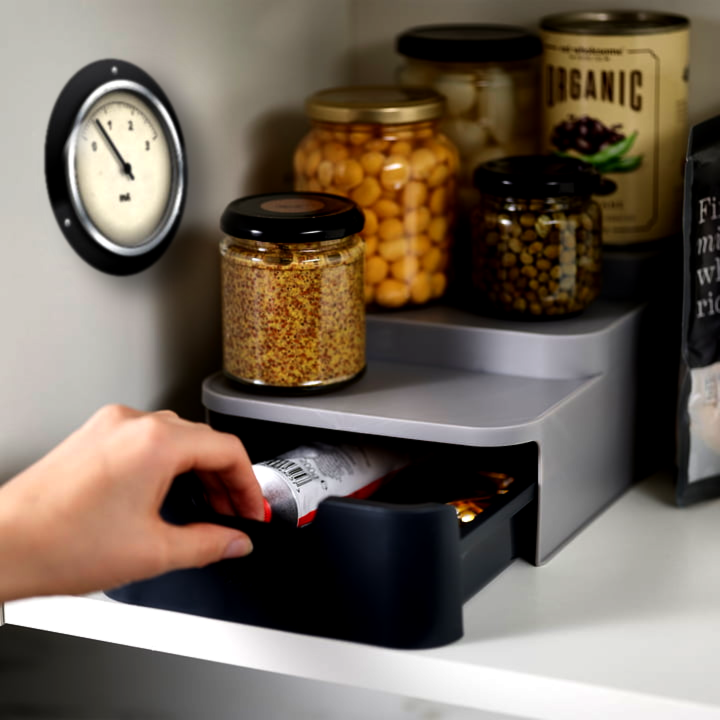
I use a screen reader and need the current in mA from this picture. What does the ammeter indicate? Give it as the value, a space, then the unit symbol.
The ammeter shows 0.5 mA
